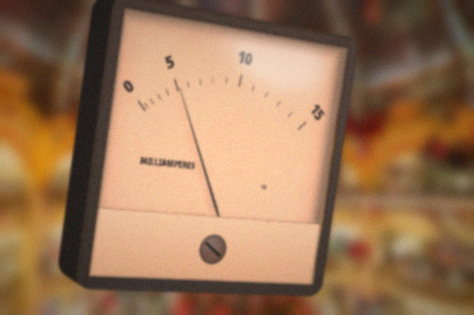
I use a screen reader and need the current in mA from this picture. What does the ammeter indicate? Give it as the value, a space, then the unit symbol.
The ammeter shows 5 mA
